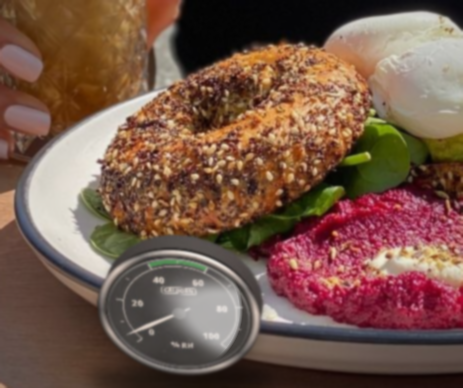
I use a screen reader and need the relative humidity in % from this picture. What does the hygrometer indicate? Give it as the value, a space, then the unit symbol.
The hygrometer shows 5 %
